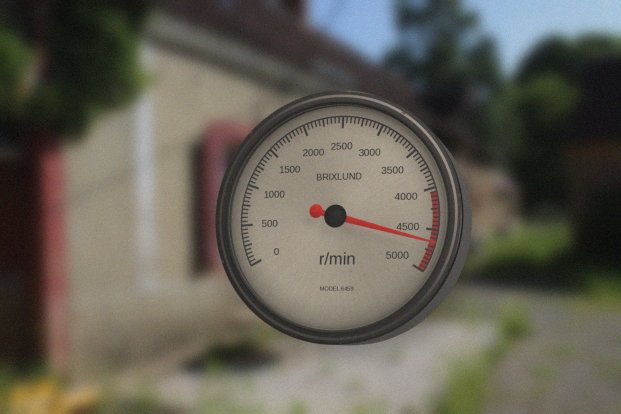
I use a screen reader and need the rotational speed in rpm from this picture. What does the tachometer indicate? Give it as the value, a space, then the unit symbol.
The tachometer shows 4650 rpm
